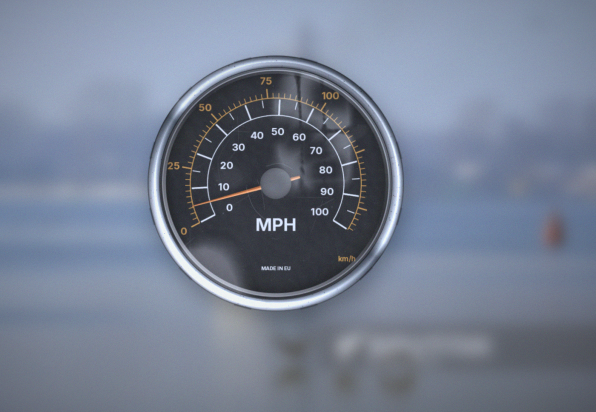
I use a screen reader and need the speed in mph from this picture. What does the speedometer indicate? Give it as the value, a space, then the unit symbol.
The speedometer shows 5 mph
